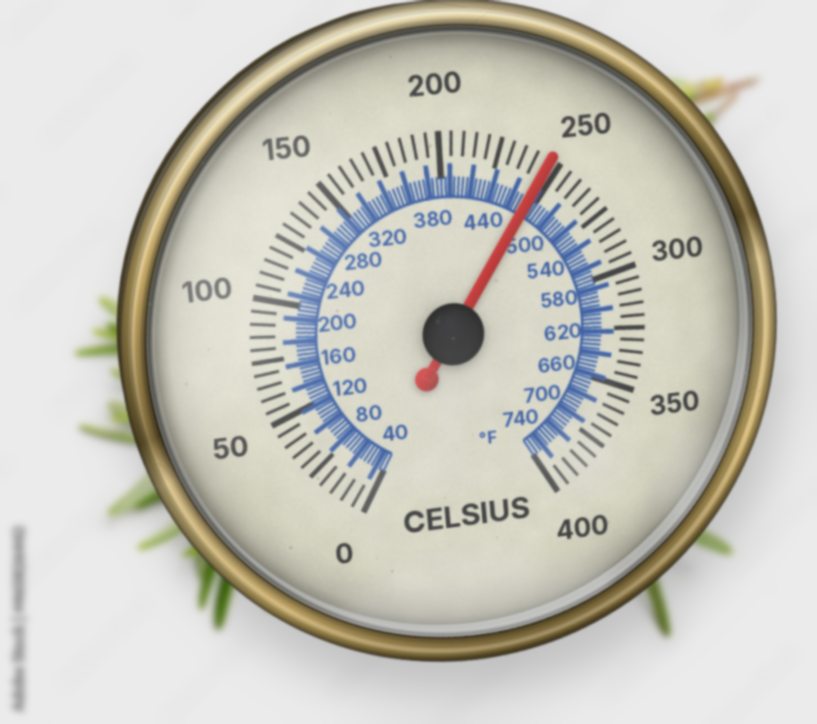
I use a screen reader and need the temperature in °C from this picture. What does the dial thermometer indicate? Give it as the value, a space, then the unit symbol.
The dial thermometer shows 245 °C
